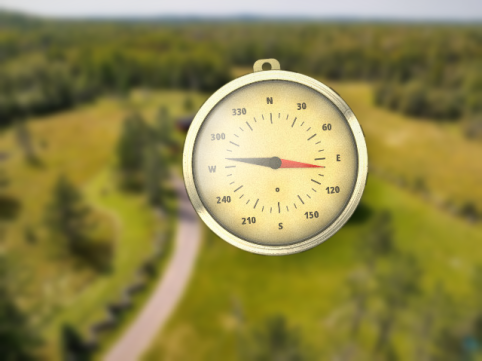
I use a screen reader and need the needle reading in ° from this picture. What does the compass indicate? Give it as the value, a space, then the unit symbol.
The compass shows 100 °
